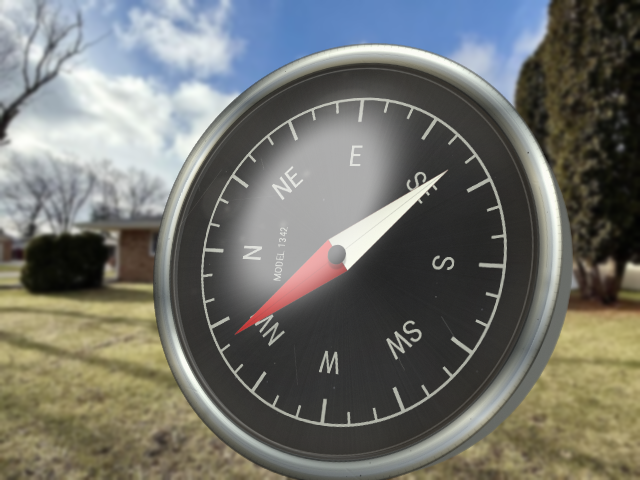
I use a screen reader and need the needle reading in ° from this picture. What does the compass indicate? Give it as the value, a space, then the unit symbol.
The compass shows 320 °
